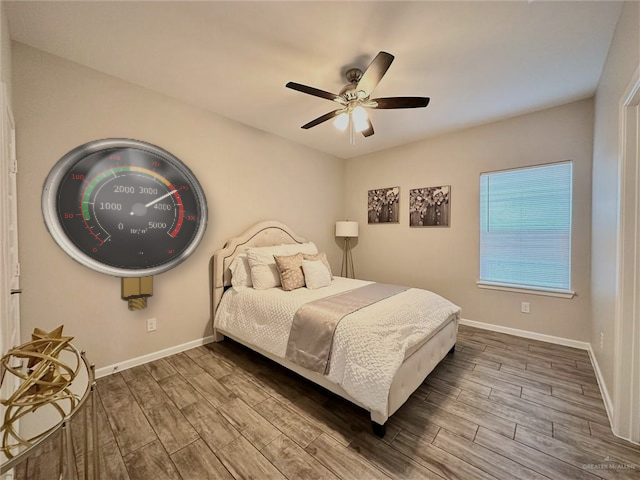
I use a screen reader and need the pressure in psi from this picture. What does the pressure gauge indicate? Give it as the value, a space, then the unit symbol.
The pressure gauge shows 3600 psi
